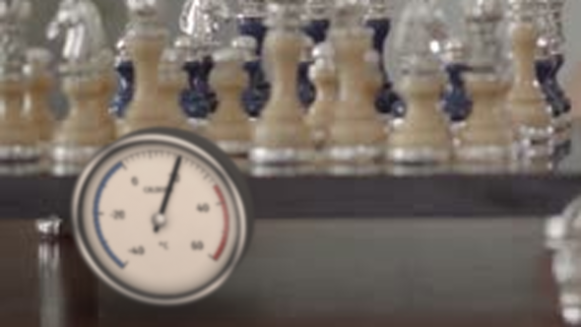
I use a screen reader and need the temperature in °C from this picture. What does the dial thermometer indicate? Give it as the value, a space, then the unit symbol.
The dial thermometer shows 20 °C
